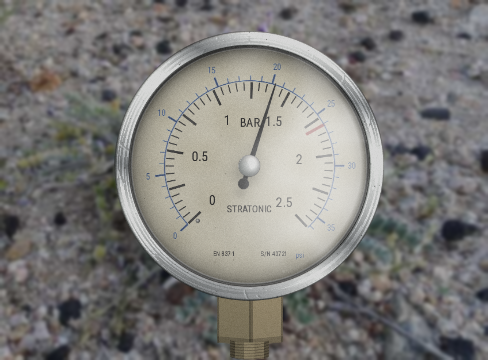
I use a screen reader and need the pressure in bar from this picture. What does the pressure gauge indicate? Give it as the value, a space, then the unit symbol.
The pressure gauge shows 1.4 bar
